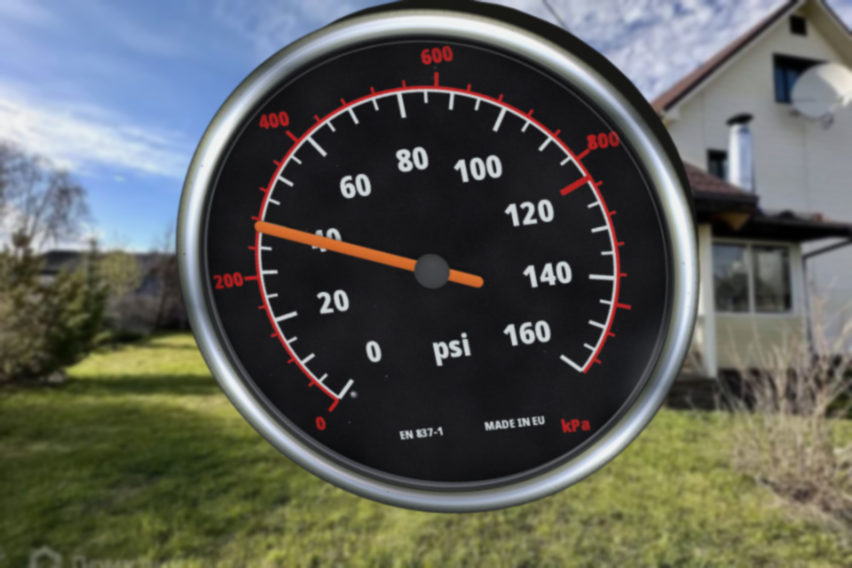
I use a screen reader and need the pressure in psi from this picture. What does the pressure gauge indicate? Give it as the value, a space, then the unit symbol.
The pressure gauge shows 40 psi
